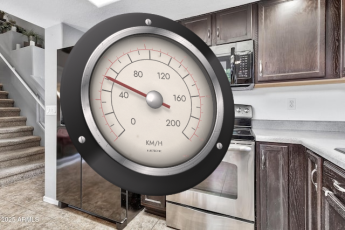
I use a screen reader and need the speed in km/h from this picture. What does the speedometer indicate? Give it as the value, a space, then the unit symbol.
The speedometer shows 50 km/h
